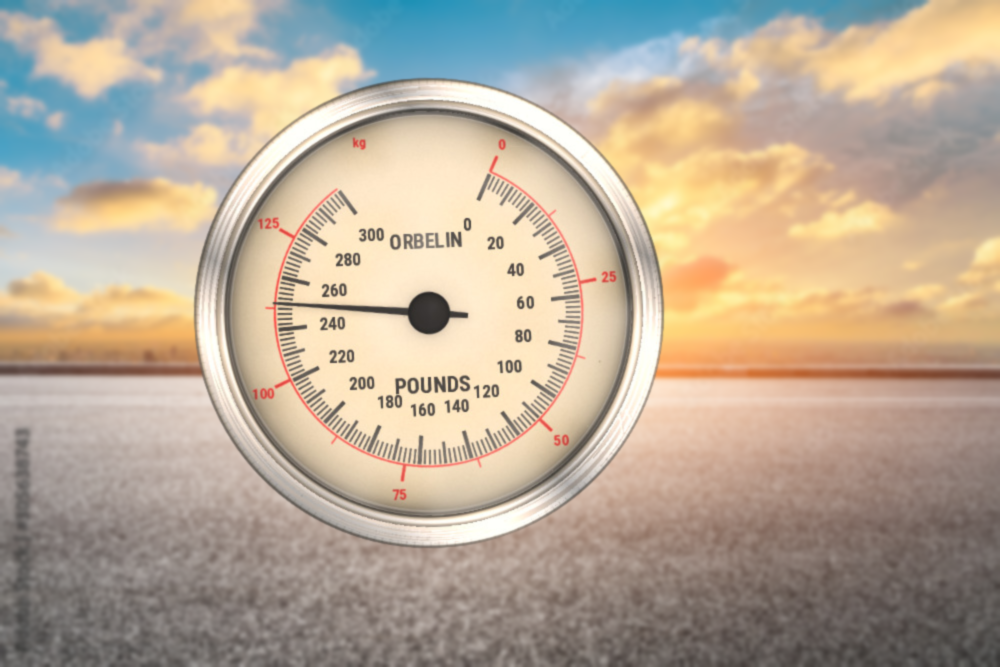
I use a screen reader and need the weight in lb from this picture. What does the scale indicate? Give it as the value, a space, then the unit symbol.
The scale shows 250 lb
